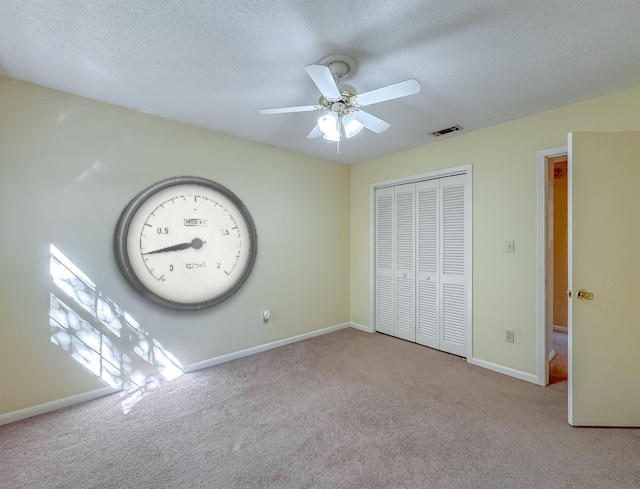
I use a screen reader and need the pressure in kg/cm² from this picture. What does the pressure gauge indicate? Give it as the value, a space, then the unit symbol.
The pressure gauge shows 0.25 kg/cm²
